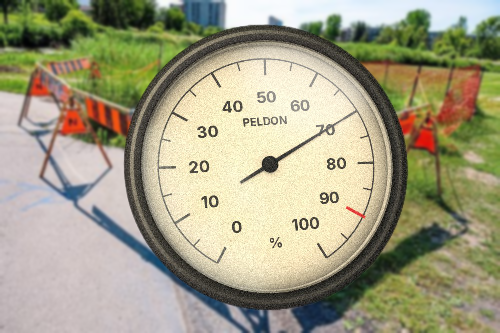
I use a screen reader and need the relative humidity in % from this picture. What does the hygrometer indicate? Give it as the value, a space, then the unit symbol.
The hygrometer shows 70 %
